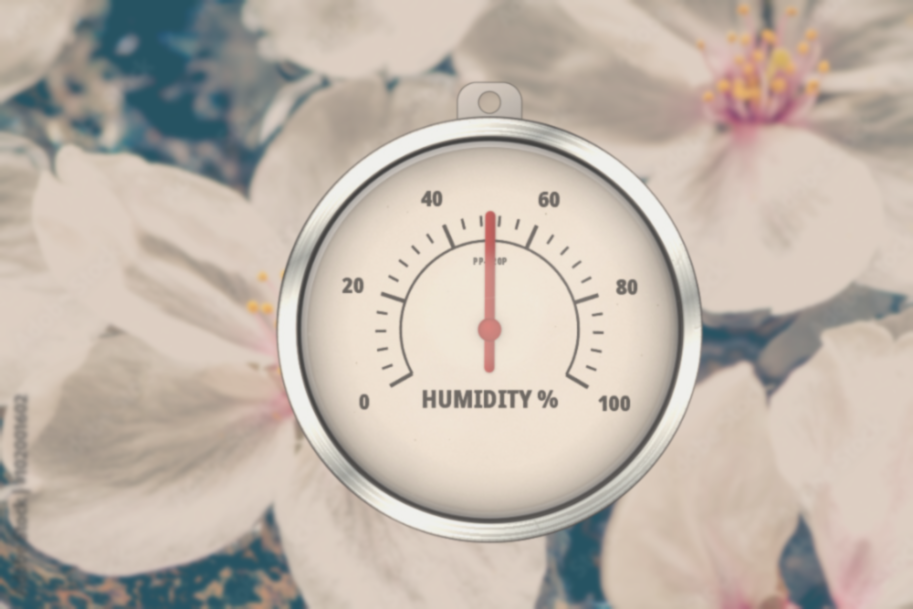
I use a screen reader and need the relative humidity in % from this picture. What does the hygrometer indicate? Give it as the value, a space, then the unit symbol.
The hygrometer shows 50 %
